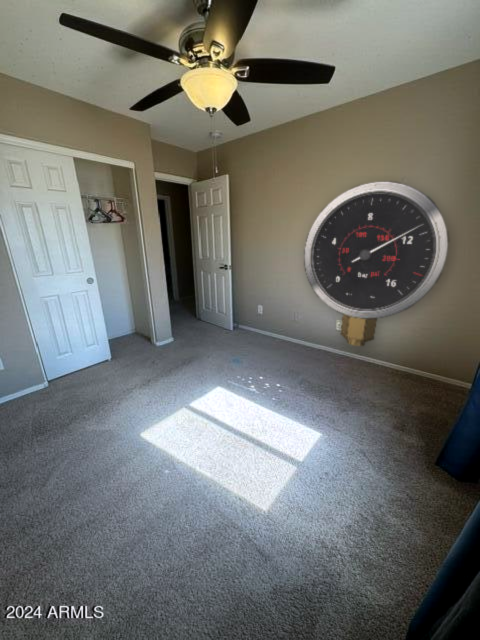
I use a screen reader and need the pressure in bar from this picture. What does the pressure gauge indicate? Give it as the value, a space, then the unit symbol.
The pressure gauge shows 11.5 bar
